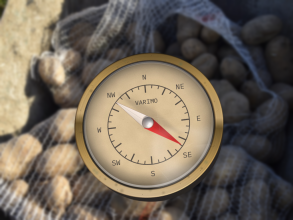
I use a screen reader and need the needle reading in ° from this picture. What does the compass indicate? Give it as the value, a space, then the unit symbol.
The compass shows 130 °
